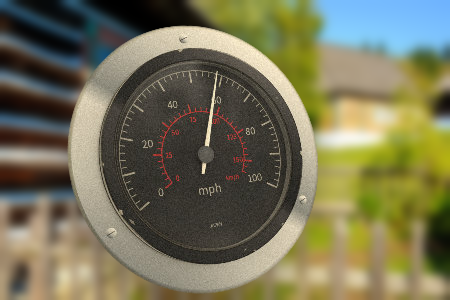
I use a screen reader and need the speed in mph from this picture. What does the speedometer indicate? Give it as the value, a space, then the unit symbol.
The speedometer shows 58 mph
